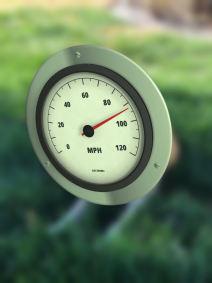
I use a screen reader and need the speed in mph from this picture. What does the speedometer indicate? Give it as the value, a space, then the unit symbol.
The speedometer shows 92.5 mph
